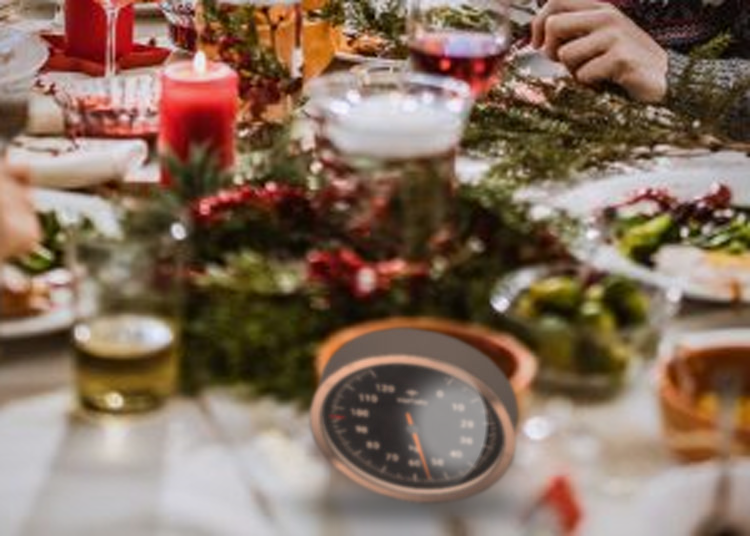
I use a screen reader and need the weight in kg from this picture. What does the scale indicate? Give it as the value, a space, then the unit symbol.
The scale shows 55 kg
